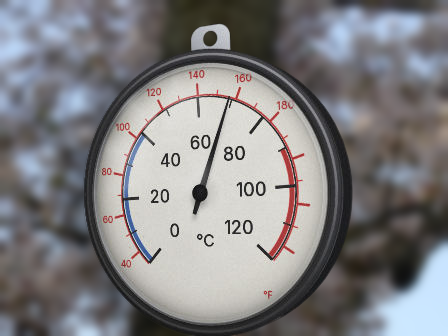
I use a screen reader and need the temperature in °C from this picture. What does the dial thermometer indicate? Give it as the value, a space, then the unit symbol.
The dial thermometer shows 70 °C
